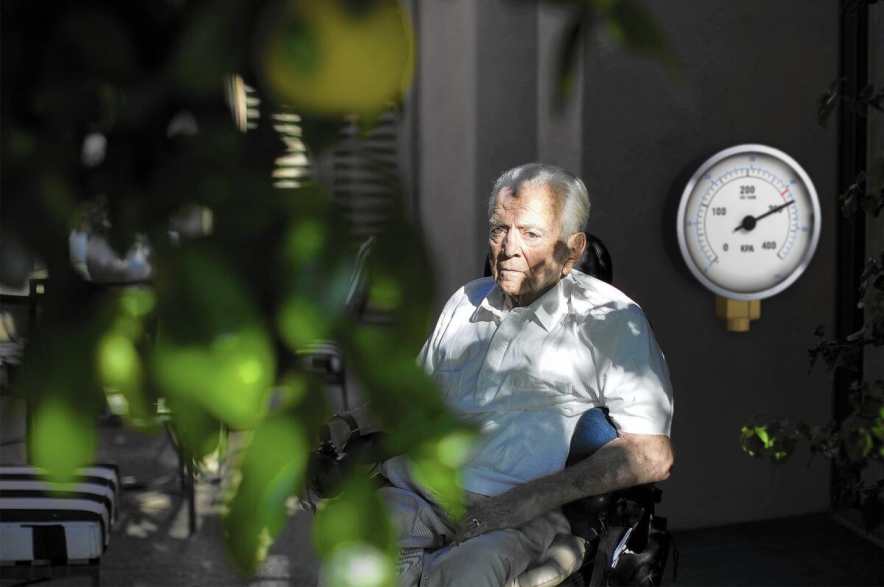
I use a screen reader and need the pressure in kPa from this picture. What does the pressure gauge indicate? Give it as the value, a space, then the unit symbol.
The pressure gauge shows 300 kPa
